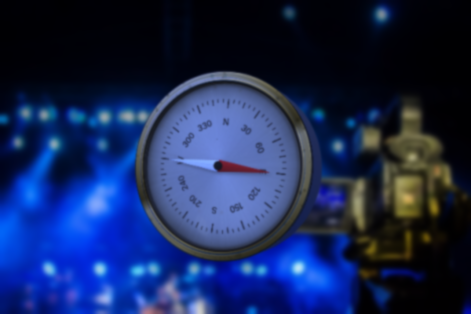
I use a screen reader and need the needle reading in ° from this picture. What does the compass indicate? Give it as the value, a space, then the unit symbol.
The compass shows 90 °
